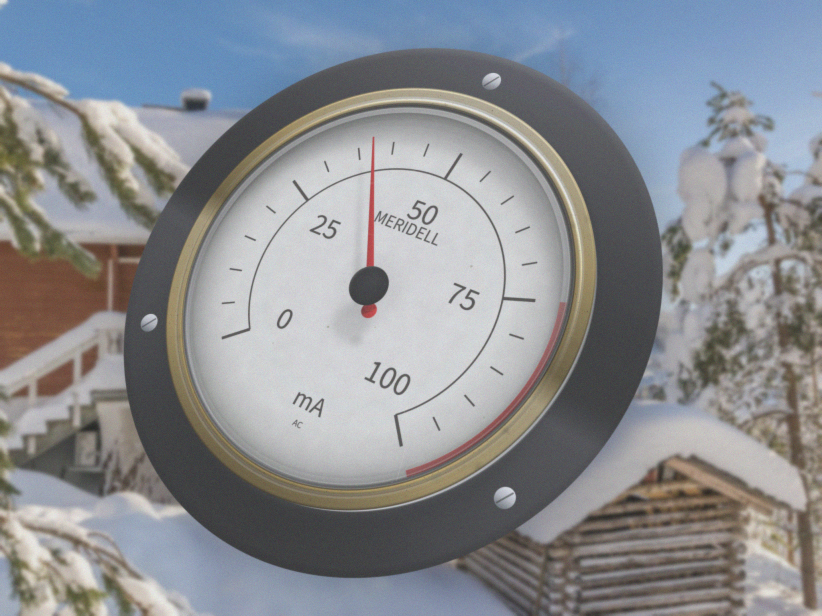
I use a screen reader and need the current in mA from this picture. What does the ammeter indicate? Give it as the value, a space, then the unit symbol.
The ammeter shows 37.5 mA
